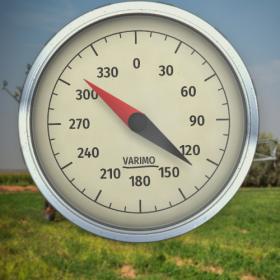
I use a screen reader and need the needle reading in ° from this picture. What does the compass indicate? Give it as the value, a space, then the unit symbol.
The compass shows 310 °
